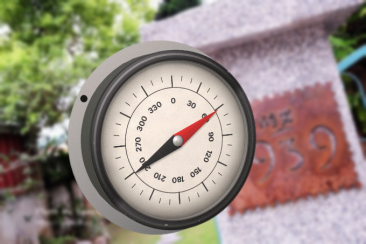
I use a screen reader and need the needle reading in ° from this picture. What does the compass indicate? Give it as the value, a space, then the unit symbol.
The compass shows 60 °
